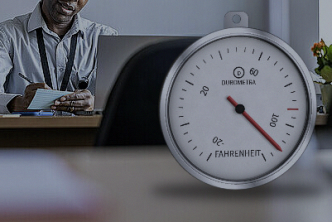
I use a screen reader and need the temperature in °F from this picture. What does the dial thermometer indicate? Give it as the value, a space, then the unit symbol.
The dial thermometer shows 112 °F
